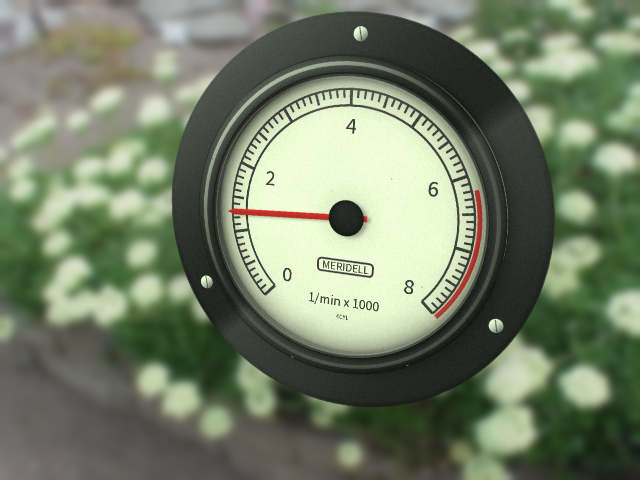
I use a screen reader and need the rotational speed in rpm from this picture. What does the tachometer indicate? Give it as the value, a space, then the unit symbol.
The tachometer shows 1300 rpm
